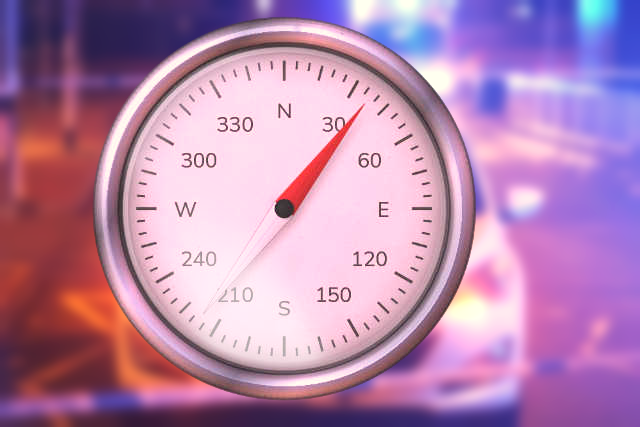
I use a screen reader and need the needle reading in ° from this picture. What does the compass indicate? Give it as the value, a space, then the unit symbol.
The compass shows 37.5 °
